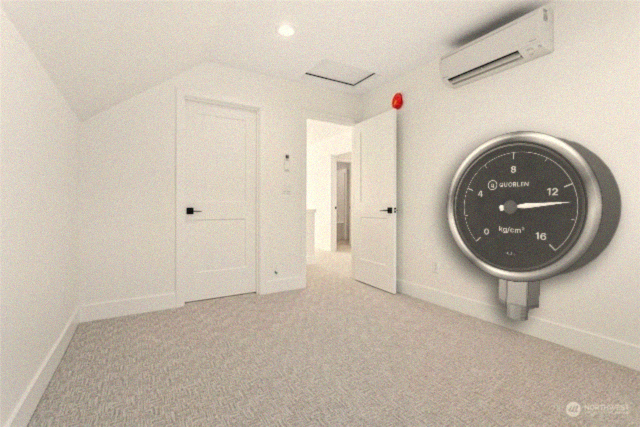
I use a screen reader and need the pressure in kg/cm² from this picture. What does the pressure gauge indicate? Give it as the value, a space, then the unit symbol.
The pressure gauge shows 13 kg/cm²
